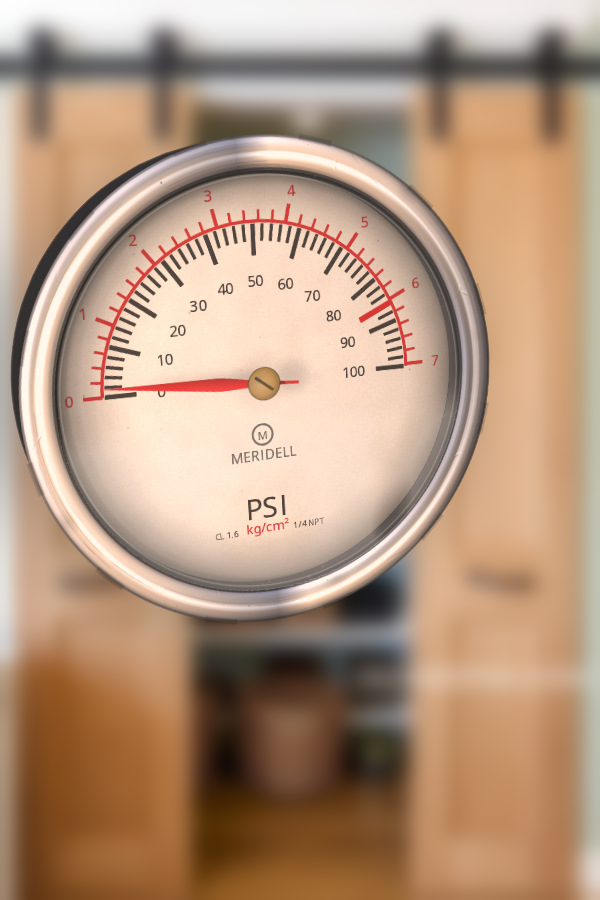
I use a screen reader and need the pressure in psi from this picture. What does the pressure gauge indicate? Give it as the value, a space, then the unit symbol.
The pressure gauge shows 2 psi
